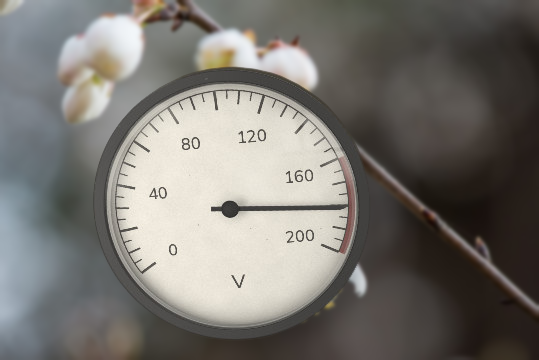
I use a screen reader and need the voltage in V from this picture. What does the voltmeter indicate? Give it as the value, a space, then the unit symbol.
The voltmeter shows 180 V
